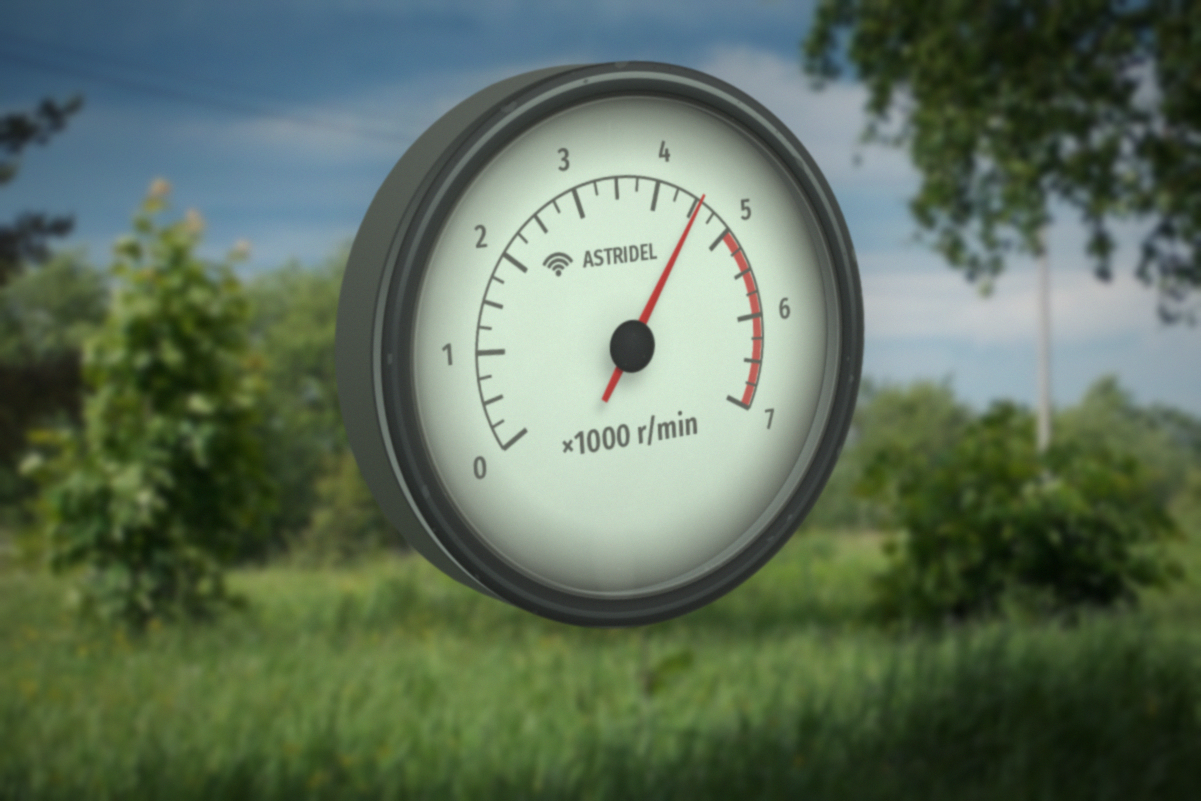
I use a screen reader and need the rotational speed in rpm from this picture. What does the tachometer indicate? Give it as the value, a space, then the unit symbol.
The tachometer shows 4500 rpm
